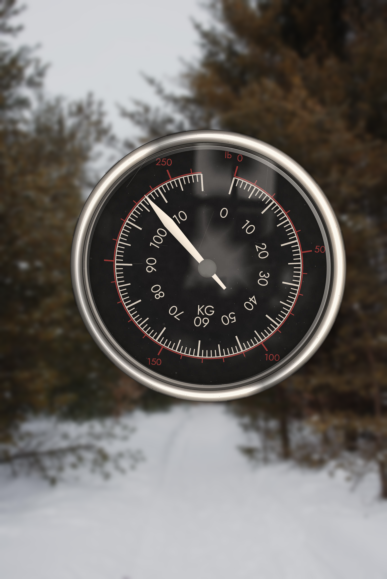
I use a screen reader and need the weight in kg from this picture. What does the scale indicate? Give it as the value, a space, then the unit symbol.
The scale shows 107 kg
